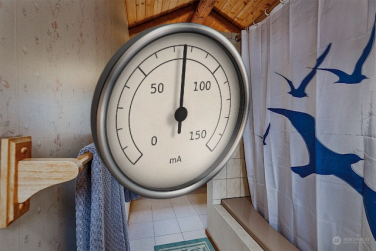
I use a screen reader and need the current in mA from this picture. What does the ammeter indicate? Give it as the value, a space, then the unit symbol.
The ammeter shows 75 mA
